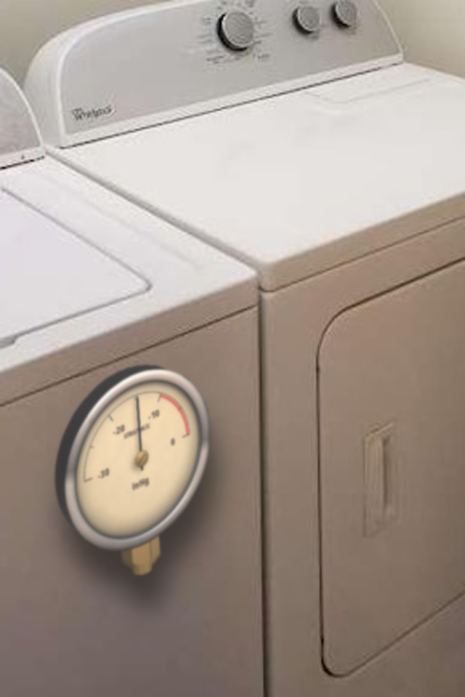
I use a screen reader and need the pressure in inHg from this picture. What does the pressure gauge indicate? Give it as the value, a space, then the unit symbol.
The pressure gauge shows -15 inHg
